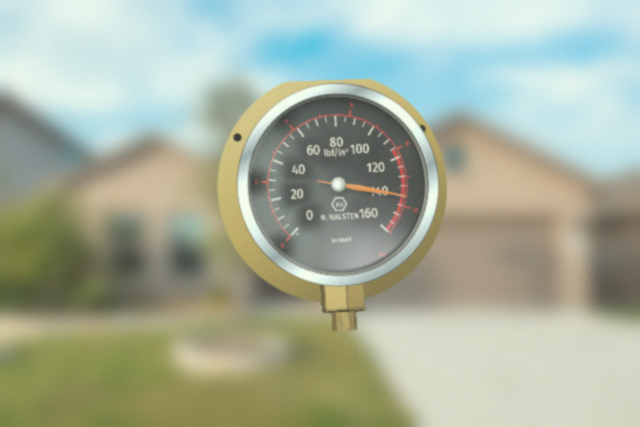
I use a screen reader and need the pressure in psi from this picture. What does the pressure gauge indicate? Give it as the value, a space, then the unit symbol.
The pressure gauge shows 140 psi
